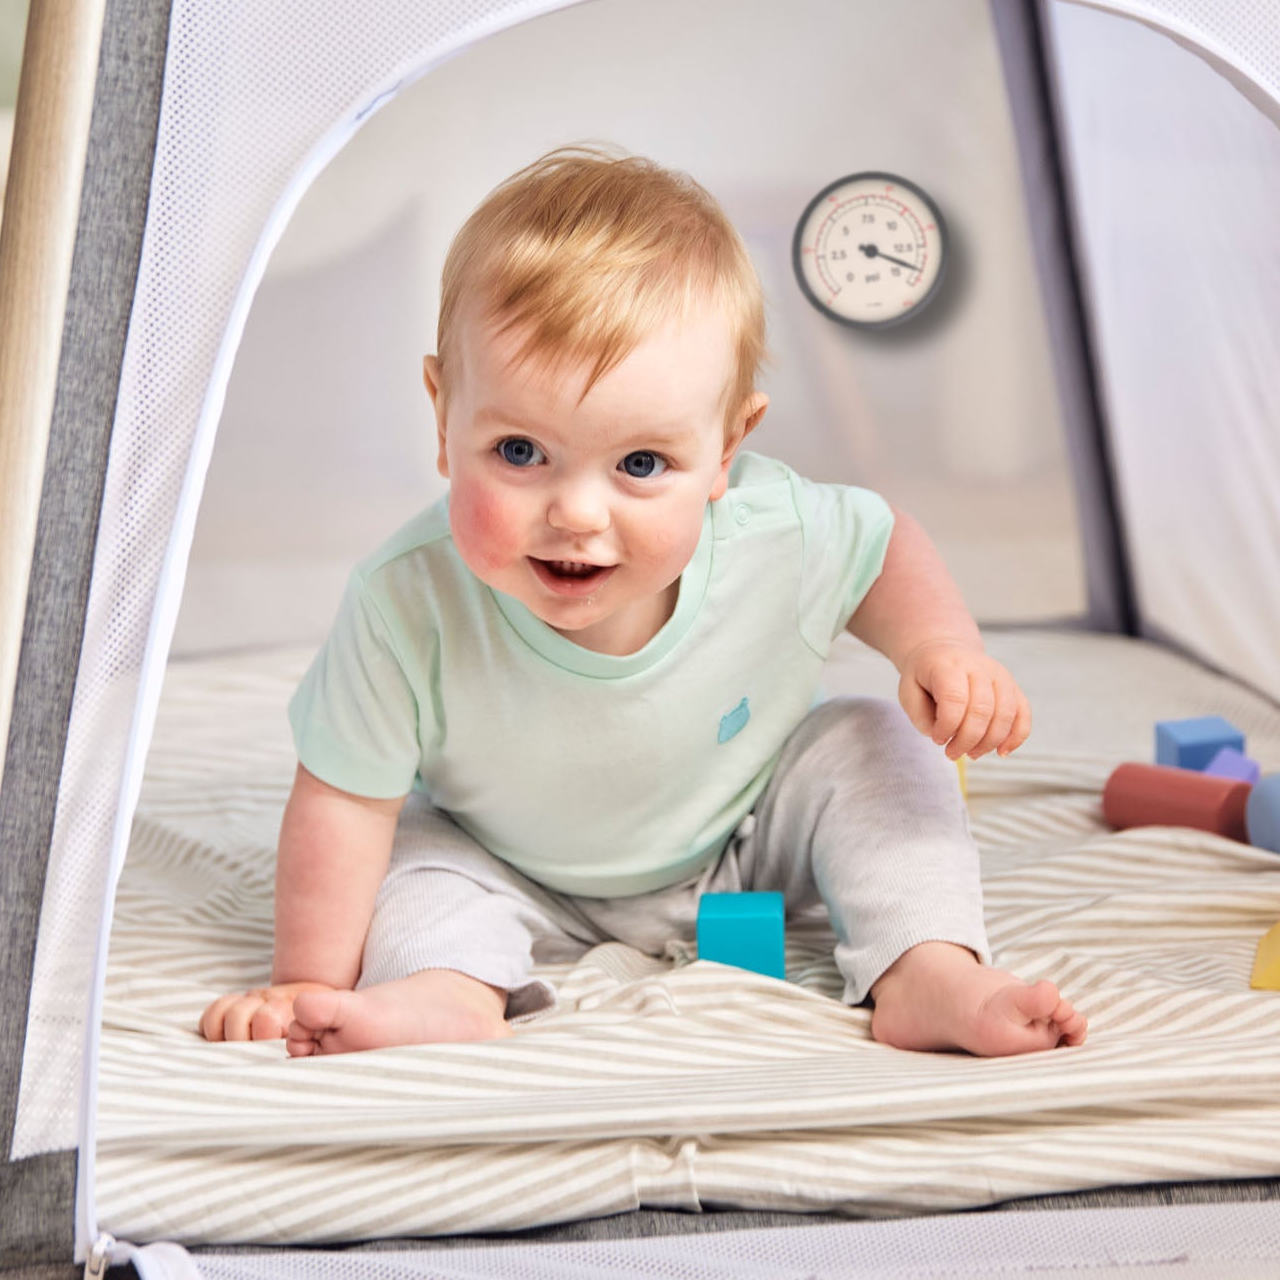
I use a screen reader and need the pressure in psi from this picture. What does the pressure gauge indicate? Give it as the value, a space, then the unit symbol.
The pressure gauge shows 14 psi
